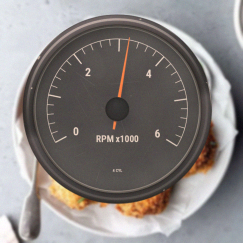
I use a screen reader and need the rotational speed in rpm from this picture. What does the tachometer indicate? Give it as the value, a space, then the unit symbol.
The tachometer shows 3200 rpm
